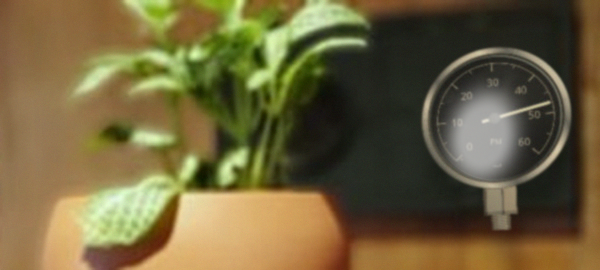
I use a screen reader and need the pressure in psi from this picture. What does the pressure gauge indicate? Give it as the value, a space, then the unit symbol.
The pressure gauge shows 47.5 psi
